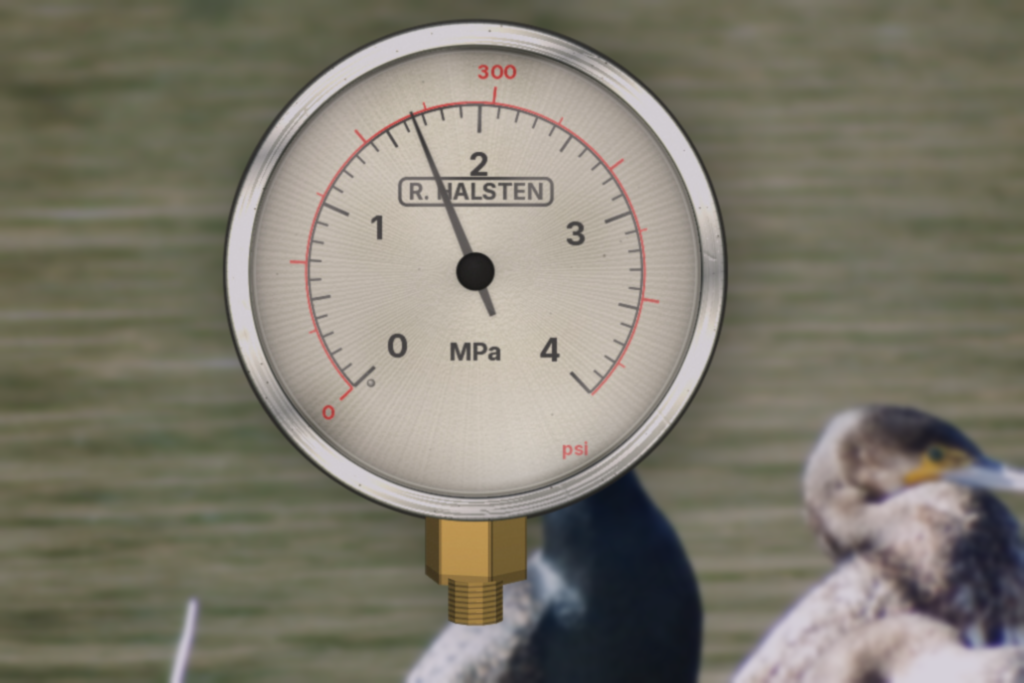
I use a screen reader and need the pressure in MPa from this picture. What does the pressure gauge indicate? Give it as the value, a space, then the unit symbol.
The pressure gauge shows 1.65 MPa
